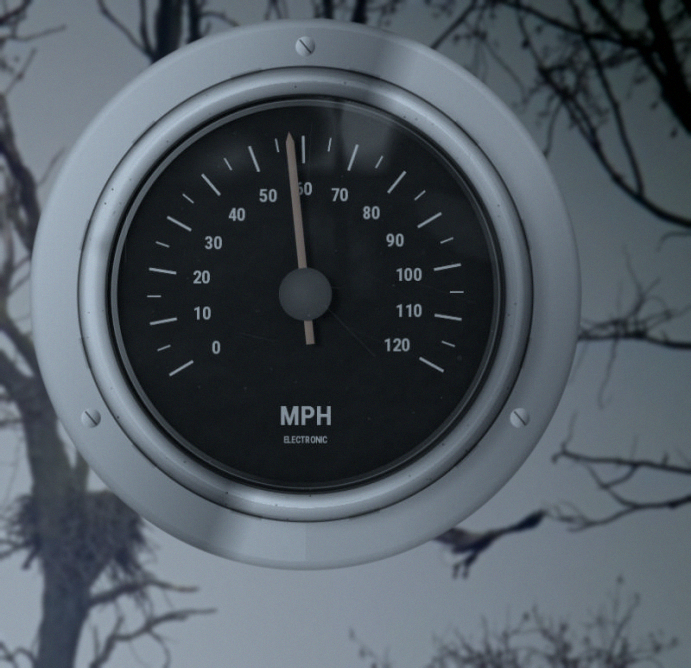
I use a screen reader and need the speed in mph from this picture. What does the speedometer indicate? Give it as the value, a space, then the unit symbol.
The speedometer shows 57.5 mph
